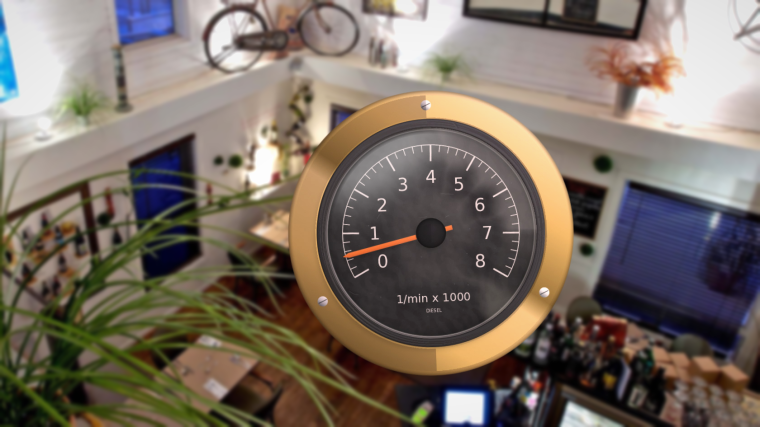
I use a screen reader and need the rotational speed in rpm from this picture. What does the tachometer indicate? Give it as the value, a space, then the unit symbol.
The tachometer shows 500 rpm
